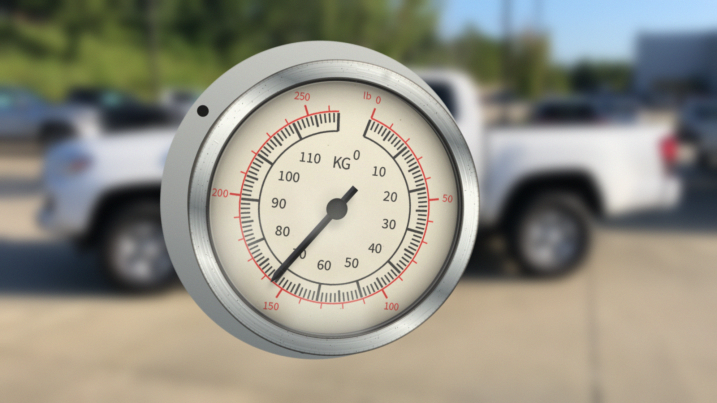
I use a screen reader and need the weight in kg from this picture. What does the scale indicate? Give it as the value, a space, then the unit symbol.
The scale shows 71 kg
